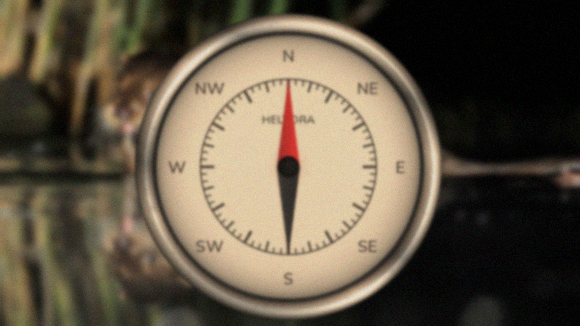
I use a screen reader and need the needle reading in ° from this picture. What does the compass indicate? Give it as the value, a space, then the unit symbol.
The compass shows 0 °
